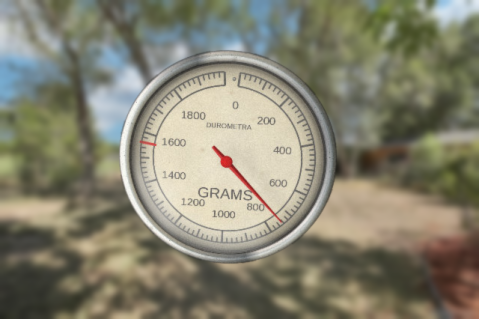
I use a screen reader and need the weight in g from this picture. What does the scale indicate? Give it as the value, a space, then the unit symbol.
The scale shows 740 g
